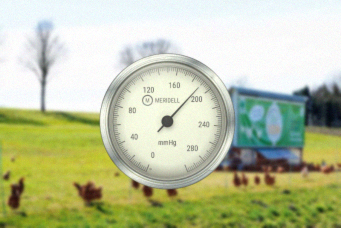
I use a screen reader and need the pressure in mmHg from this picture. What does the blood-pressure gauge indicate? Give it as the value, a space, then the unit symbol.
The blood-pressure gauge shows 190 mmHg
